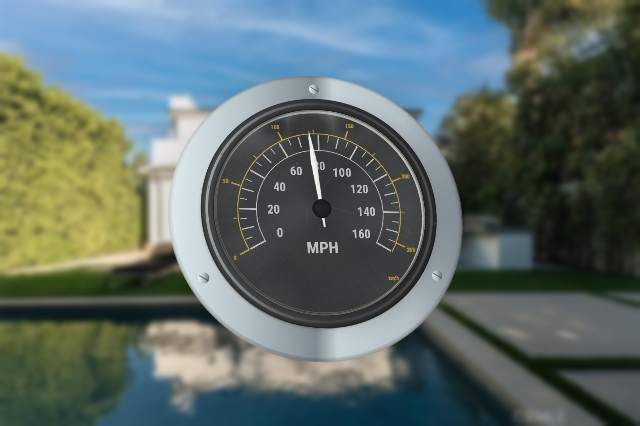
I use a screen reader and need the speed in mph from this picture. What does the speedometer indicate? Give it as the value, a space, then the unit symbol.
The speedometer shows 75 mph
